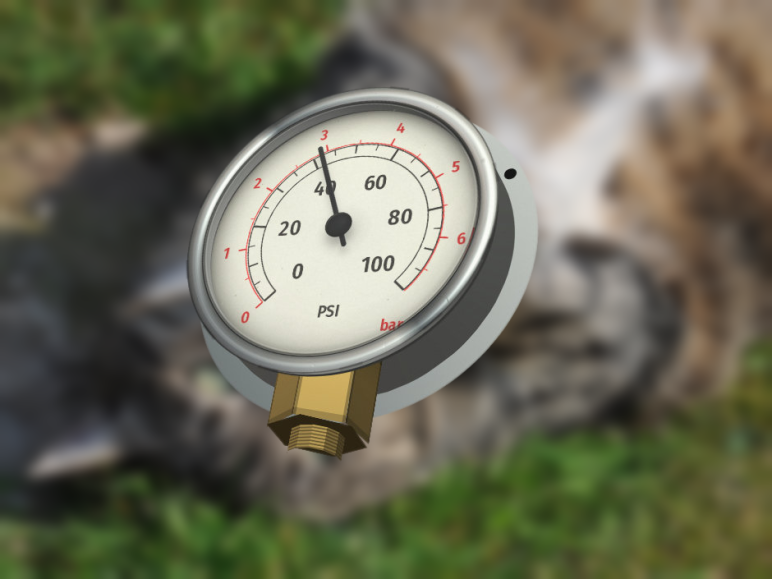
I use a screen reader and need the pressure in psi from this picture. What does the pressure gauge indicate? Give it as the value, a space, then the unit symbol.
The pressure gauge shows 42.5 psi
